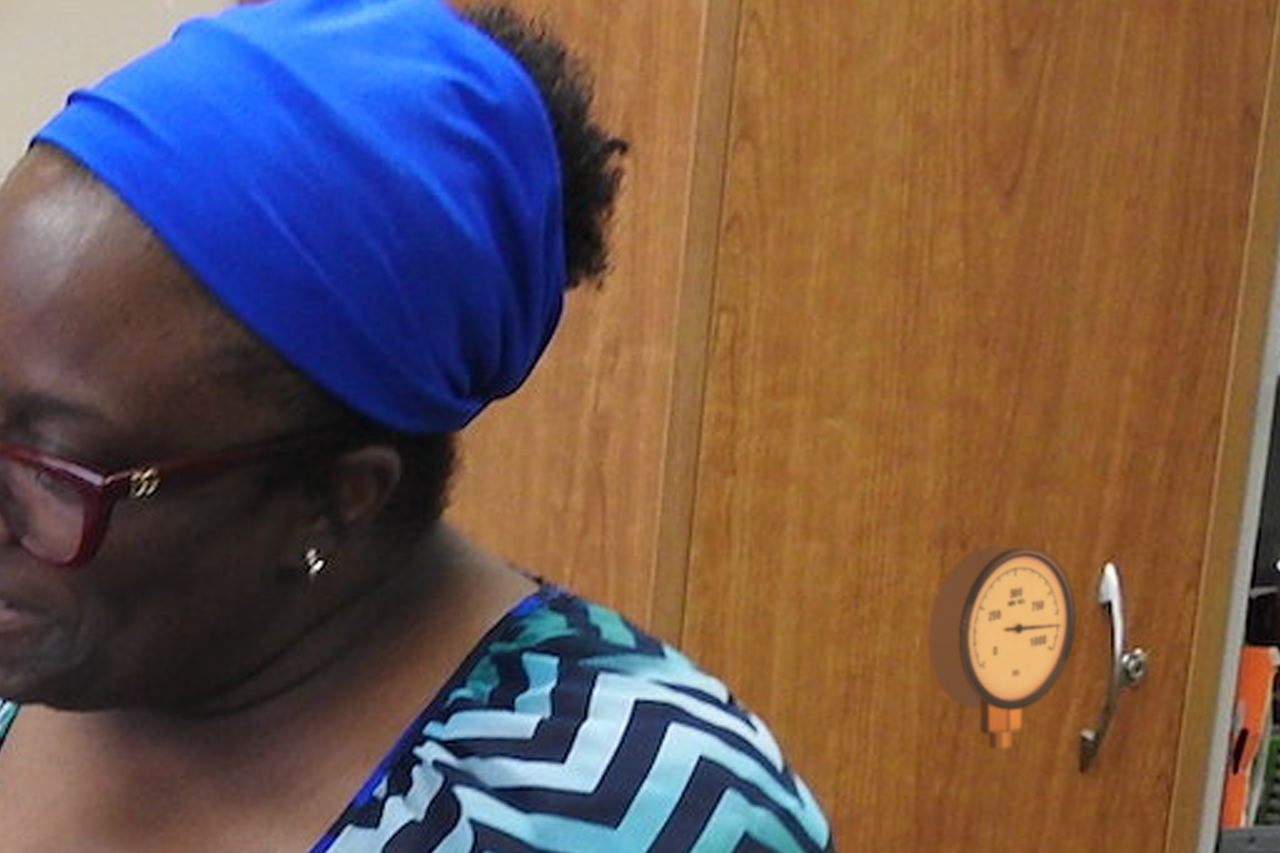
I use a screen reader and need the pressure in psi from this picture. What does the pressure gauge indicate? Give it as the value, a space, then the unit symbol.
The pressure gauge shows 900 psi
